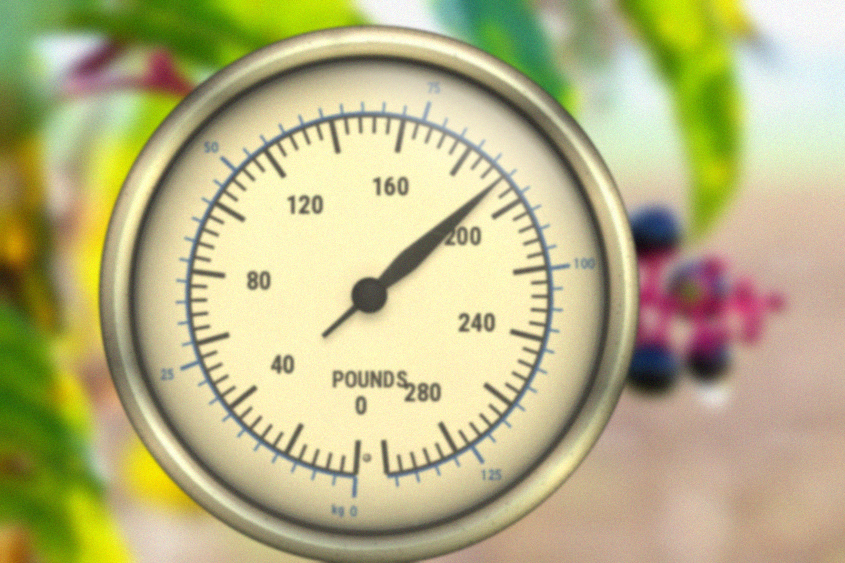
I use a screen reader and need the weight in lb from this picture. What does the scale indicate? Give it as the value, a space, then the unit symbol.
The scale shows 192 lb
